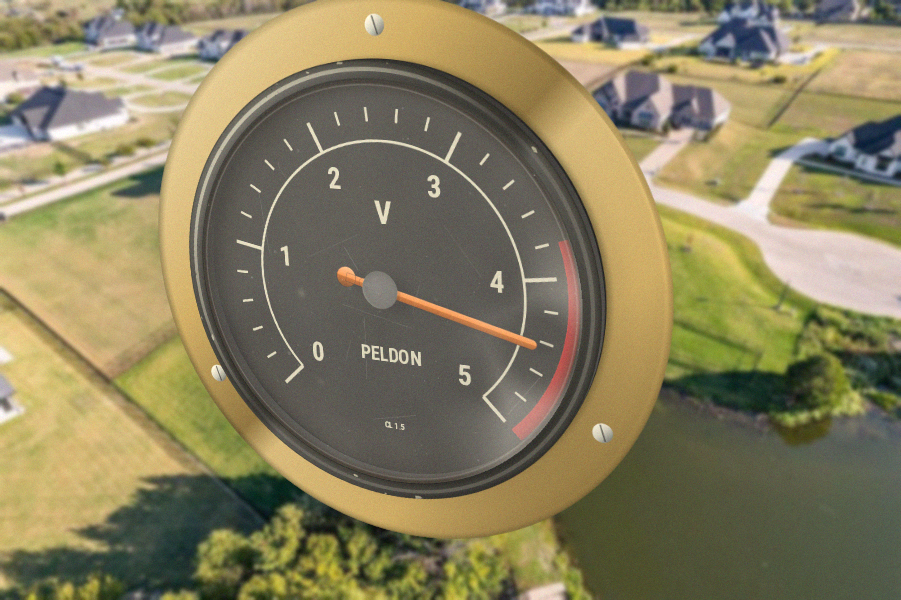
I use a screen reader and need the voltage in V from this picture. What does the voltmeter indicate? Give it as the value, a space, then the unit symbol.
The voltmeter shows 4.4 V
